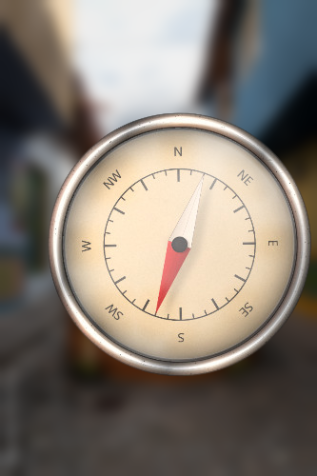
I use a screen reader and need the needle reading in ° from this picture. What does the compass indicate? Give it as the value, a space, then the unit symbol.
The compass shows 200 °
